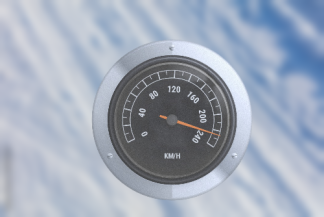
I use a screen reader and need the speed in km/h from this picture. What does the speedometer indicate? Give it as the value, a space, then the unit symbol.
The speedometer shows 225 km/h
